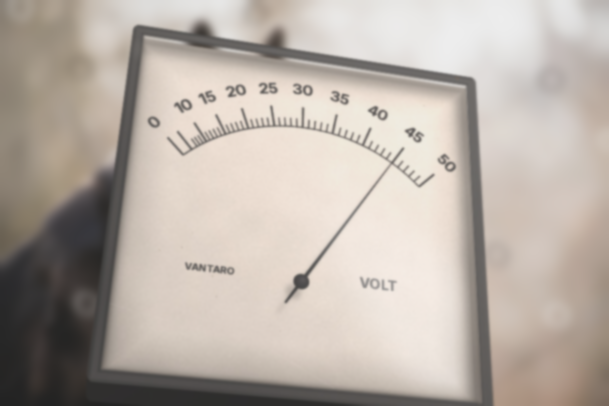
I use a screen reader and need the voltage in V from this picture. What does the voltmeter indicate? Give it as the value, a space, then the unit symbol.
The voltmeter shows 45 V
